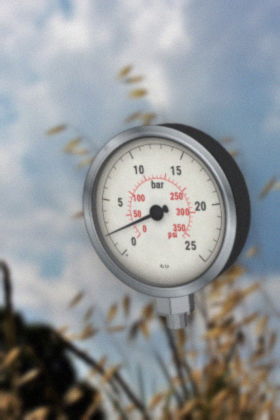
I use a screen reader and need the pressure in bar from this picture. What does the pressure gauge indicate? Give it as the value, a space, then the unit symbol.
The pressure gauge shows 2 bar
